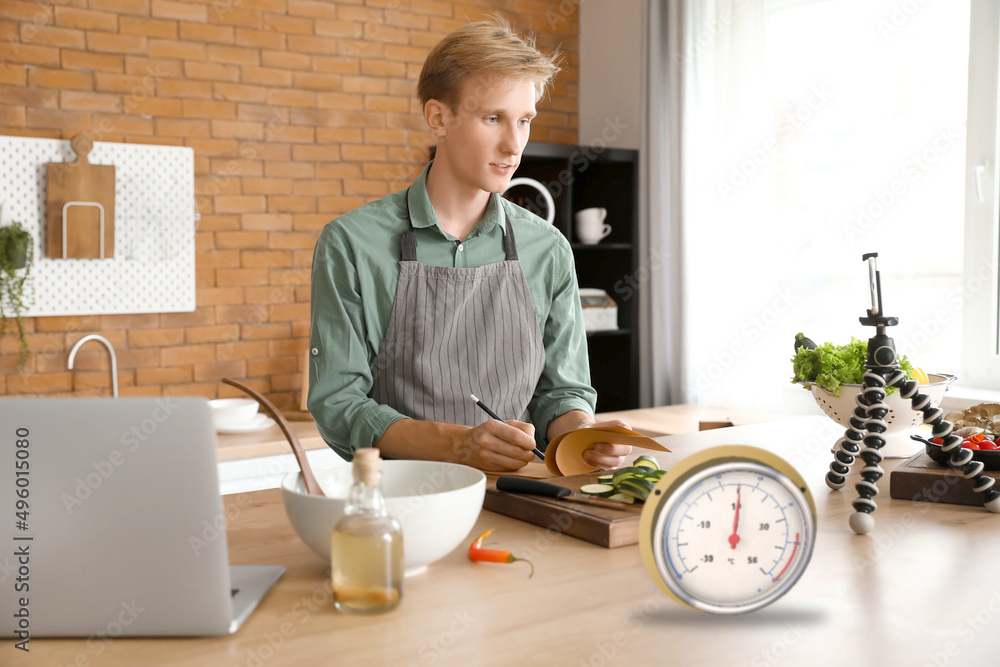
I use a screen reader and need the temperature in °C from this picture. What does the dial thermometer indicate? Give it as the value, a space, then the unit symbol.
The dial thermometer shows 10 °C
